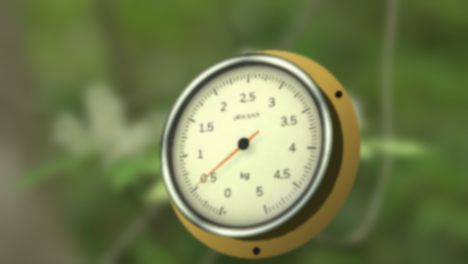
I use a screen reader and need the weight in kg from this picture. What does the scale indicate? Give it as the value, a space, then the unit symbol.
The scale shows 0.5 kg
